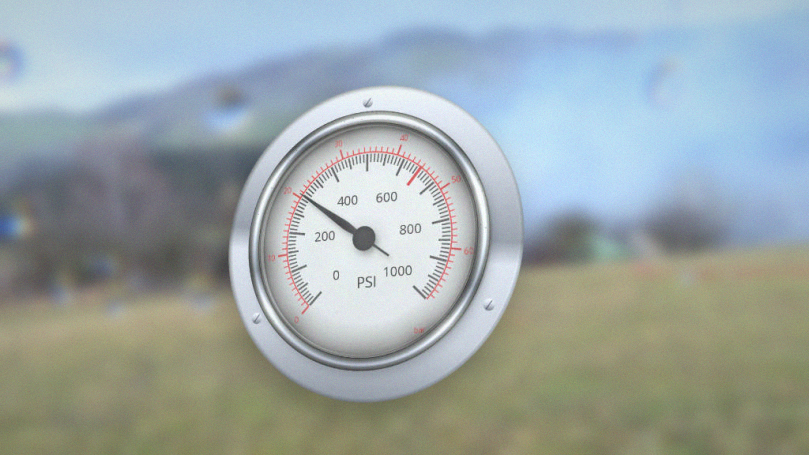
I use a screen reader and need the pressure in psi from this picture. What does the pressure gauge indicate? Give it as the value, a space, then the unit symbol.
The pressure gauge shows 300 psi
